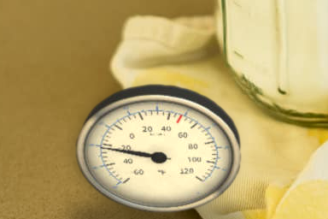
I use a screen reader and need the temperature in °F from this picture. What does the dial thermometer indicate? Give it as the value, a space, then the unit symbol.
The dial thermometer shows -20 °F
